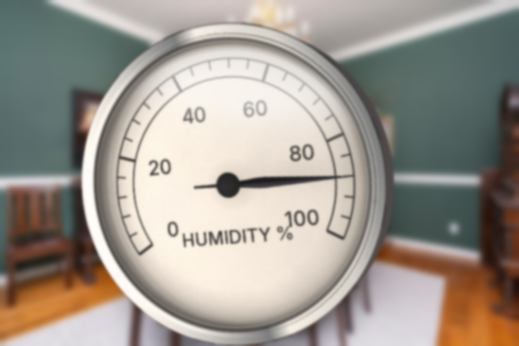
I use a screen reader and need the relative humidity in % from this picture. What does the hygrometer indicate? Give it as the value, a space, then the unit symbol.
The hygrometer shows 88 %
